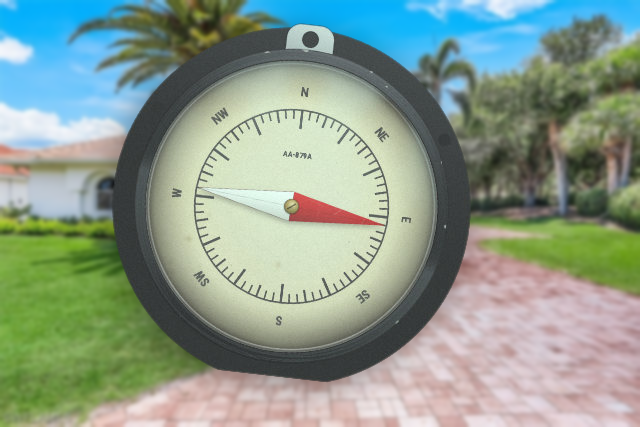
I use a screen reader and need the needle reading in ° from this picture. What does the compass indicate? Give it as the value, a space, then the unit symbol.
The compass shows 95 °
